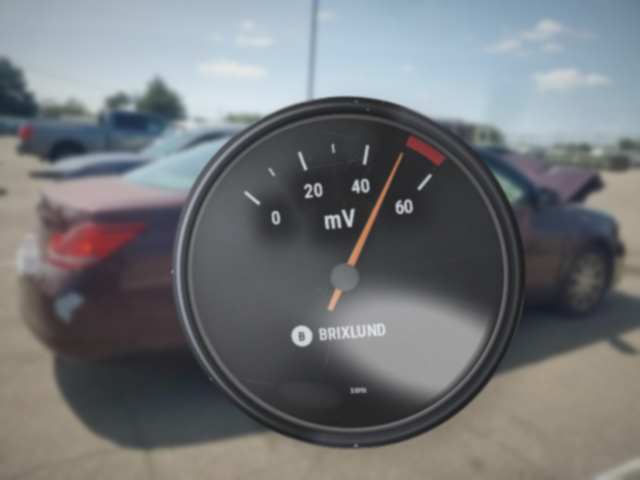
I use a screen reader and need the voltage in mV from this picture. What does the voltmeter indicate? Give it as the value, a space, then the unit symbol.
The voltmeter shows 50 mV
